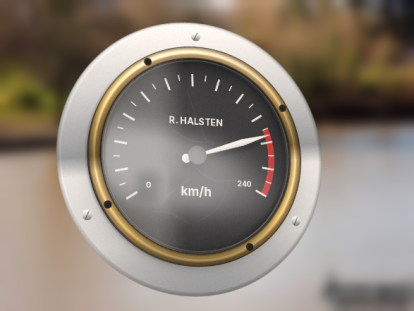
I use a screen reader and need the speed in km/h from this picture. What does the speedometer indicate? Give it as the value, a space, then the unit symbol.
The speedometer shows 195 km/h
